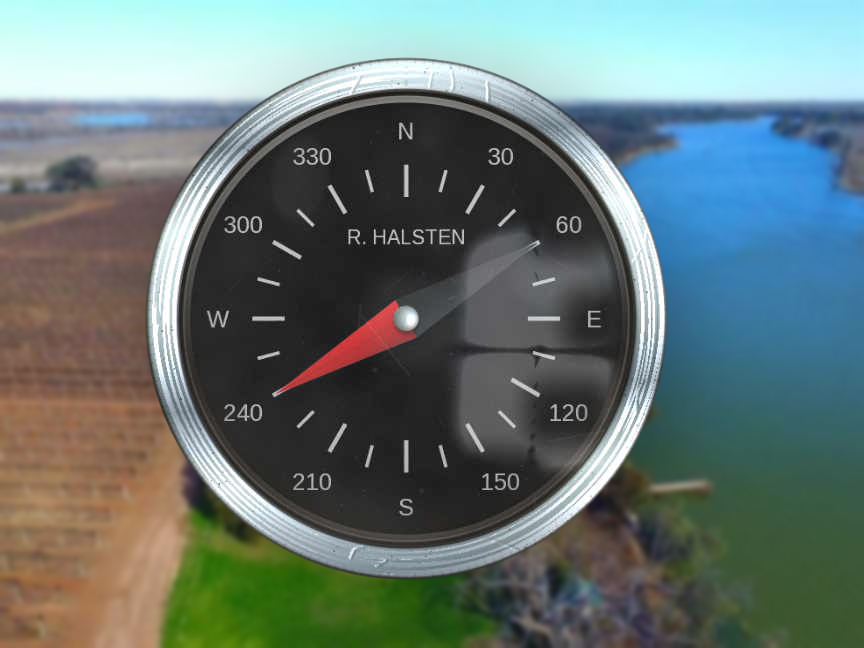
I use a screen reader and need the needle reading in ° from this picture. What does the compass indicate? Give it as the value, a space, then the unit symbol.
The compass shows 240 °
